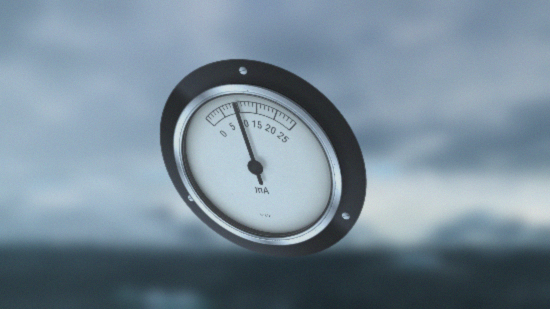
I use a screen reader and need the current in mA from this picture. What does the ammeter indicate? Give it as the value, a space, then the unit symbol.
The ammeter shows 10 mA
